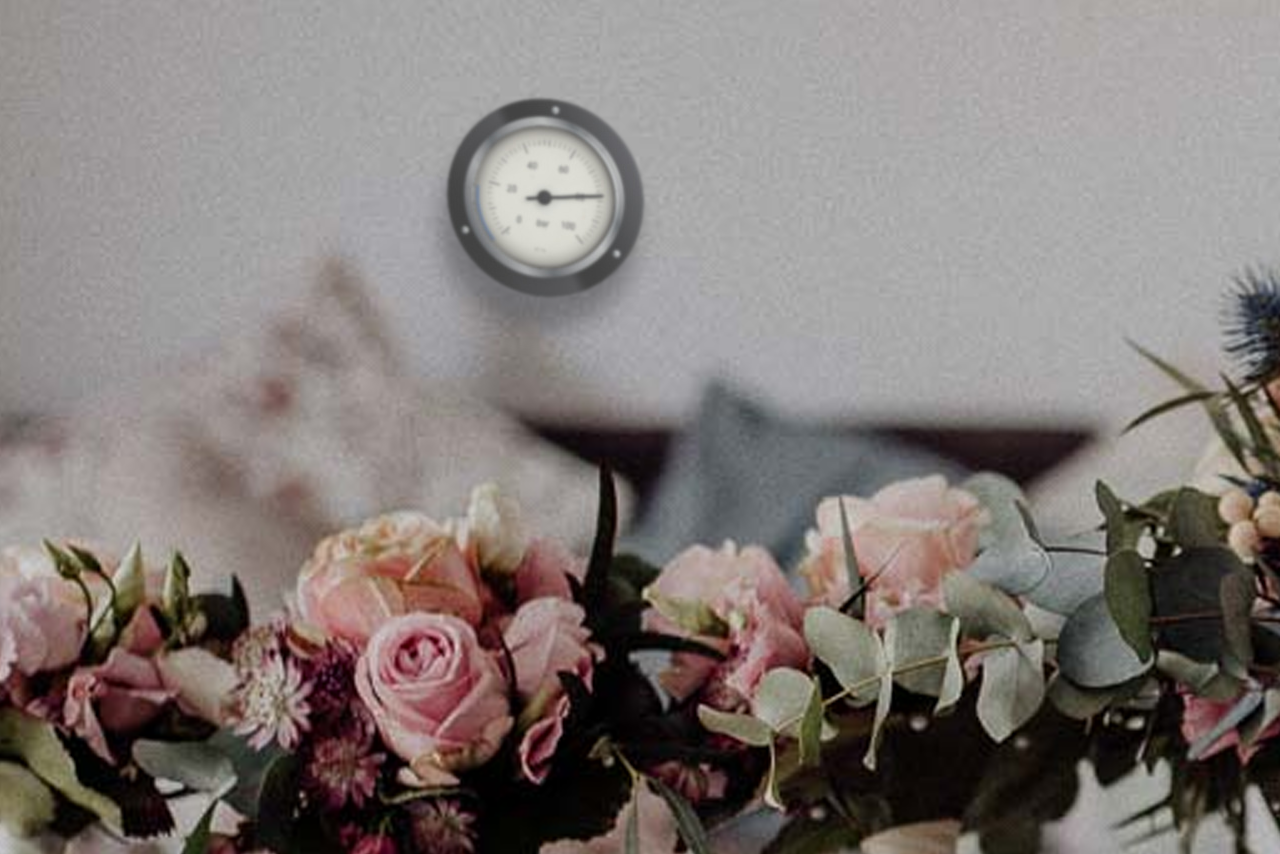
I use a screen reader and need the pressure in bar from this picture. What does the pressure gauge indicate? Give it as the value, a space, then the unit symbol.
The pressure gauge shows 80 bar
